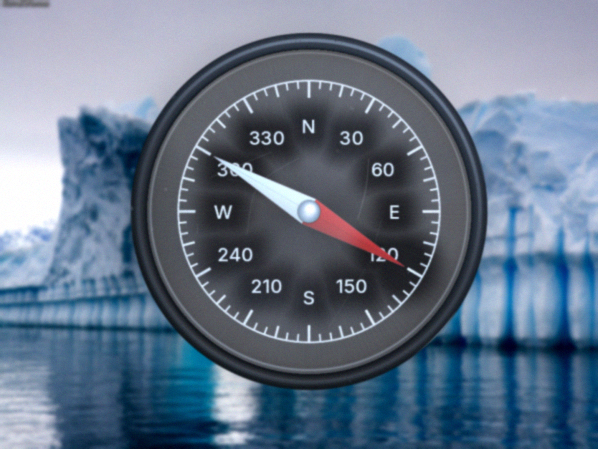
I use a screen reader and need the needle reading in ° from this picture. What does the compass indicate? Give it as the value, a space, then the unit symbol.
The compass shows 120 °
